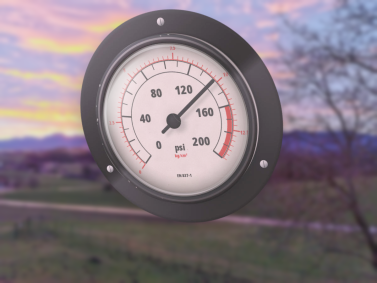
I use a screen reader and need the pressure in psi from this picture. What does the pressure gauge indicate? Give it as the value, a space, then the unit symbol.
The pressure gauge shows 140 psi
